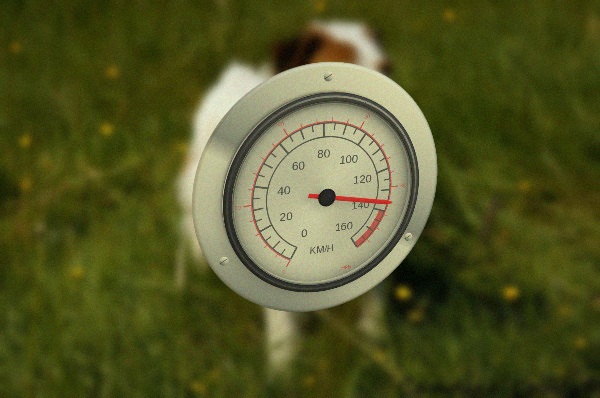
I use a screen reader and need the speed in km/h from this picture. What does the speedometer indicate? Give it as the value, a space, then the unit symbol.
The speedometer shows 135 km/h
